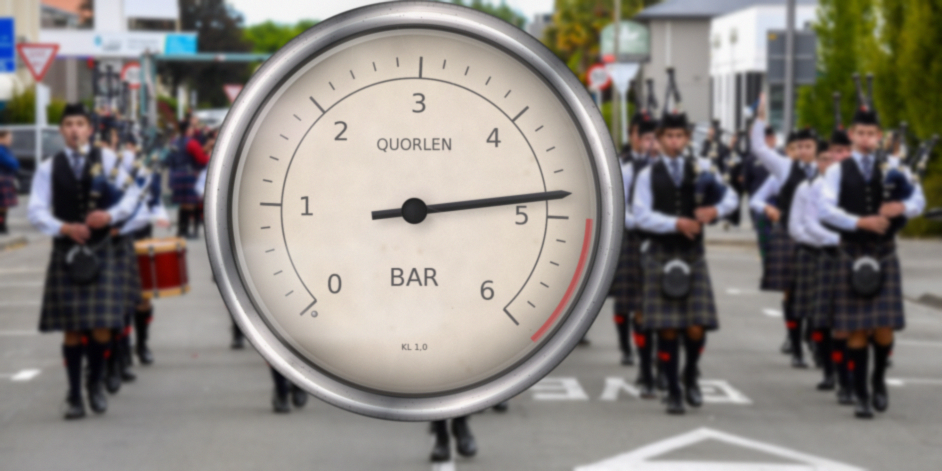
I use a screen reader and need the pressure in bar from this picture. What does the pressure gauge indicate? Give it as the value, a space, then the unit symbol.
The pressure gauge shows 4.8 bar
